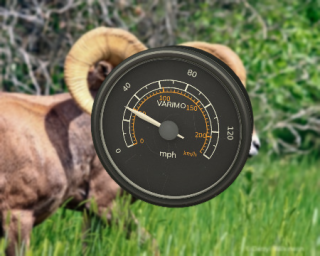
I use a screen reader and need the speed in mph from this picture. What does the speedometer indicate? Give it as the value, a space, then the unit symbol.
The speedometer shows 30 mph
